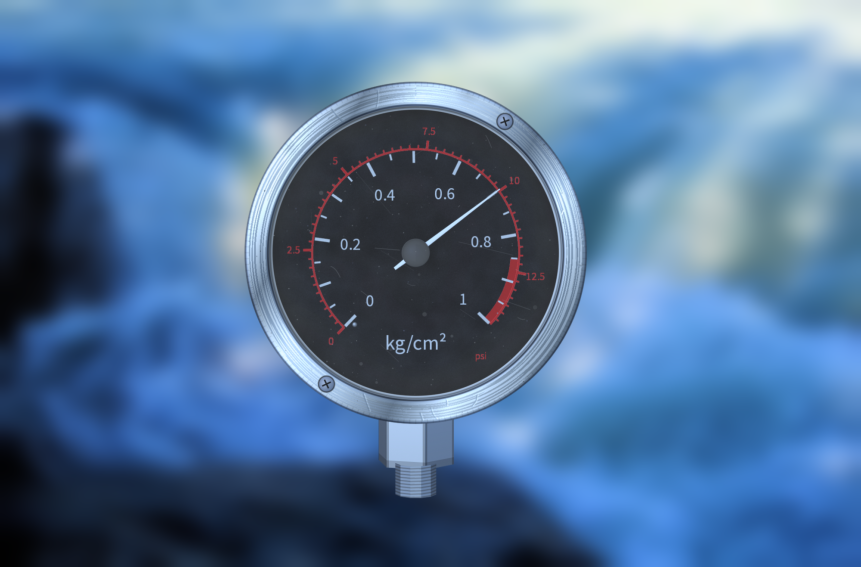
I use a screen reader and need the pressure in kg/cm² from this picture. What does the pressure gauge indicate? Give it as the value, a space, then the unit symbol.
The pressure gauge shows 0.7 kg/cm²
